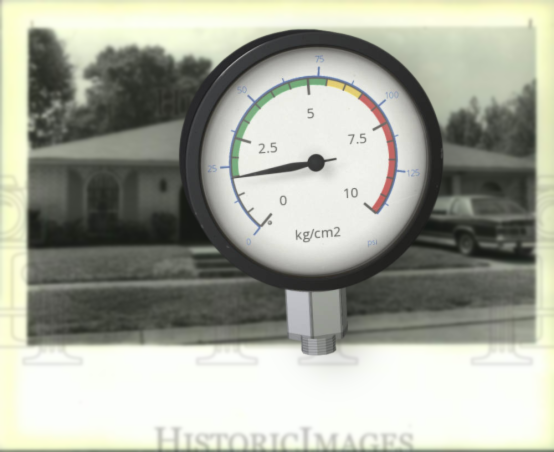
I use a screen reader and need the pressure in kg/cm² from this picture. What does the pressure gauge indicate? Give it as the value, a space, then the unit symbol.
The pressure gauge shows 1.5 kg/cm²
